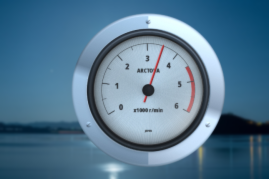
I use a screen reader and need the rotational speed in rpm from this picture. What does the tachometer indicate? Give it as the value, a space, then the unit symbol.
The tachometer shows 3500 rpm
